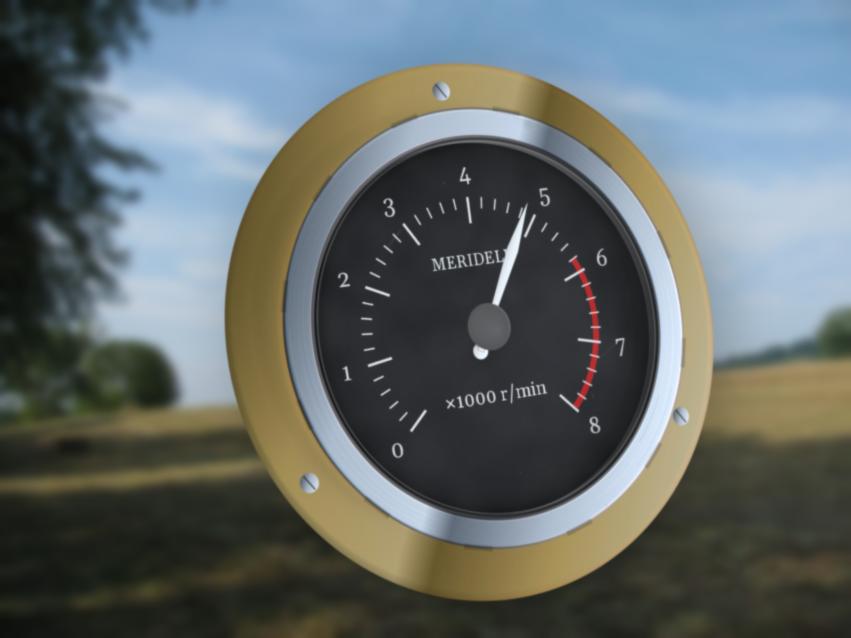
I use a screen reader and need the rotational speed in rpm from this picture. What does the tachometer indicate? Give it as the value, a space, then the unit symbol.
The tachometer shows 4800 rpm
